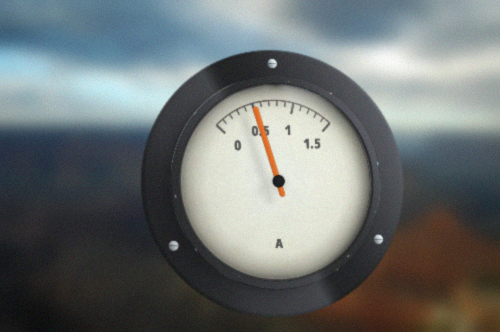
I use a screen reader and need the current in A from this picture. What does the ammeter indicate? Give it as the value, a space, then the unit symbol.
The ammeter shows 0.5 A
